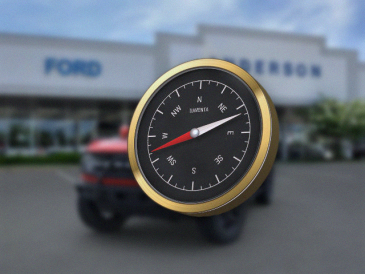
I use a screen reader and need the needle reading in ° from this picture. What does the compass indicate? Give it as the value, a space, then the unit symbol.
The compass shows 250 °
